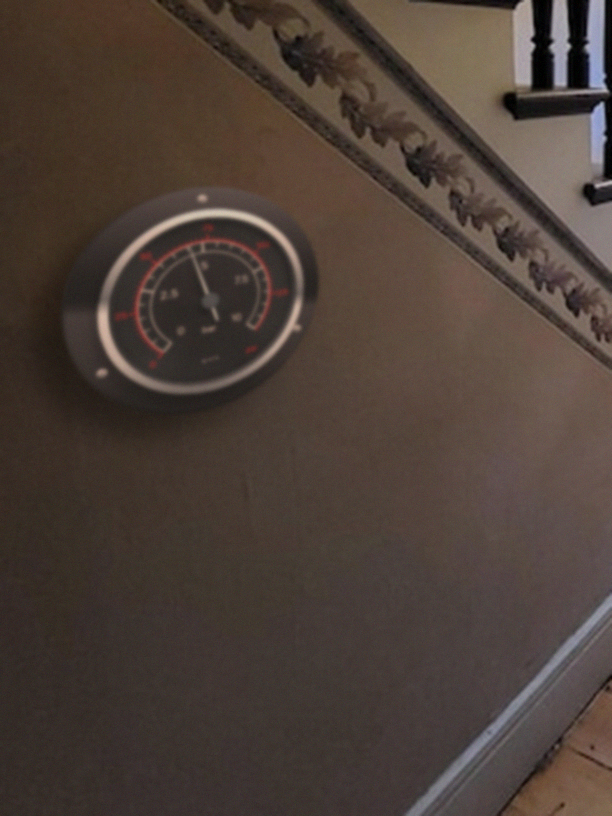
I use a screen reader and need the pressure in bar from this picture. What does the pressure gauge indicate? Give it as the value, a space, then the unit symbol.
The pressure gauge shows 4.5 bar
